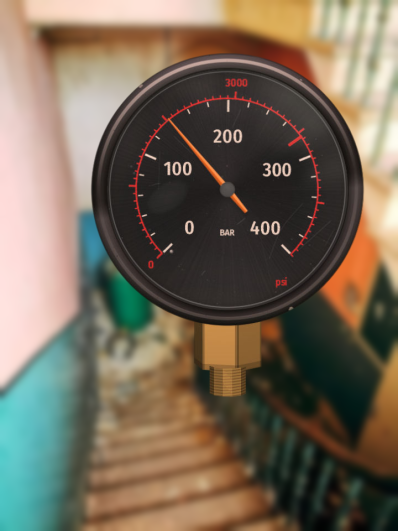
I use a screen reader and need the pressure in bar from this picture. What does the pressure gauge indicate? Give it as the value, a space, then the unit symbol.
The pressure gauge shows 140 bar
